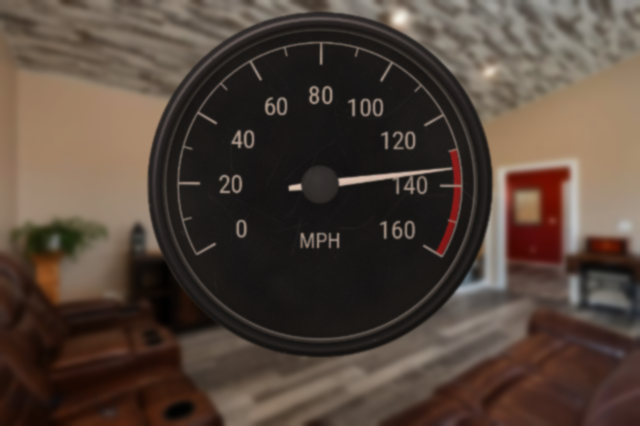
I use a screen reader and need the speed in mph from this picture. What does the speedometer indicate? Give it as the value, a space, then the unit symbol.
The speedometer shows 135 mph
